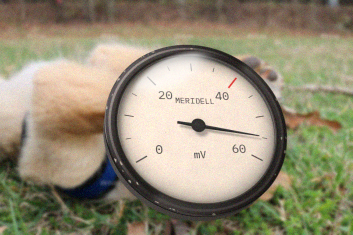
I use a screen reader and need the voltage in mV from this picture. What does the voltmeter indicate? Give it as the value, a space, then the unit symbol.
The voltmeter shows 55 mV
